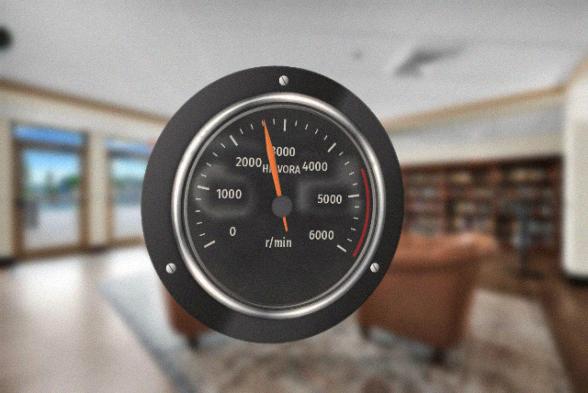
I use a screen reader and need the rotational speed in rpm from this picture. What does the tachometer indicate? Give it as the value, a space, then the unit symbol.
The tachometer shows 2600 rpm
